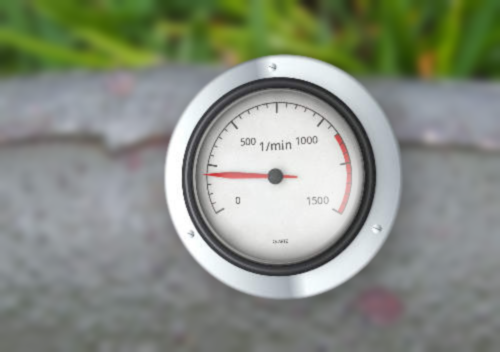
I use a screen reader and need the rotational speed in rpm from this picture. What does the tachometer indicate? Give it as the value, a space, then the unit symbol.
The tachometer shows 200 rpm
